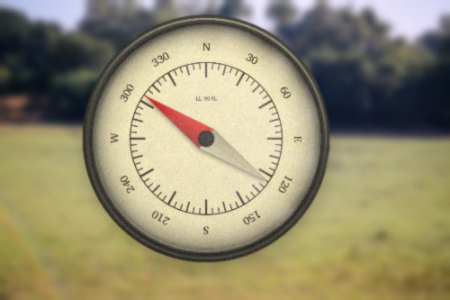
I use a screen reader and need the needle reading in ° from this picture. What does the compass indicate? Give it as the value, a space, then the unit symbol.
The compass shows 305 °
